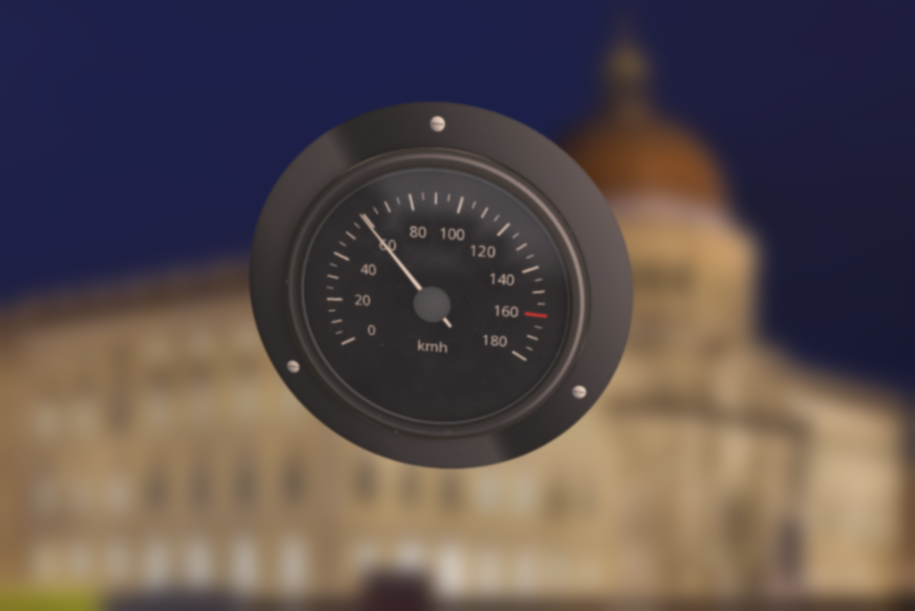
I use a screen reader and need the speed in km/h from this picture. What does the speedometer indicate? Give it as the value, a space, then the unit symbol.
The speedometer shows 60 km/h
